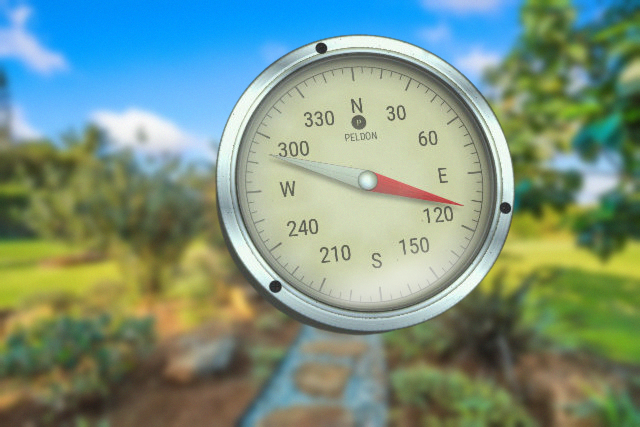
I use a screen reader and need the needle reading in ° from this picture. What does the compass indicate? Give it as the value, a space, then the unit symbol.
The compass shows 110 °
